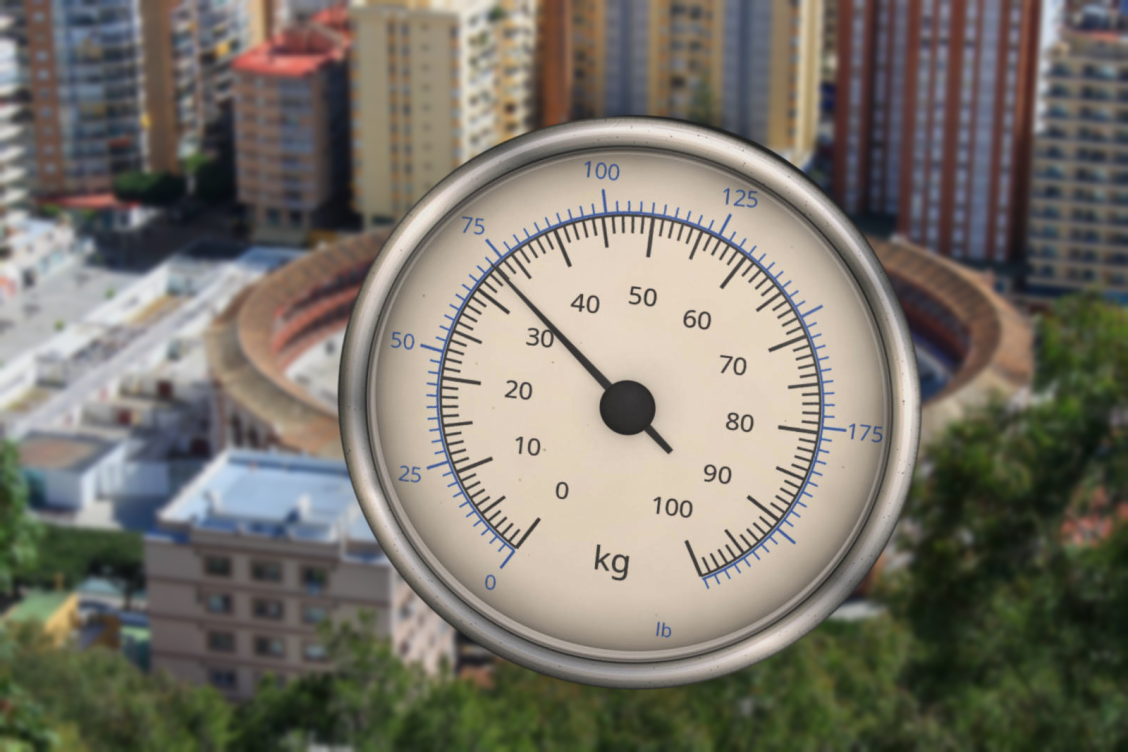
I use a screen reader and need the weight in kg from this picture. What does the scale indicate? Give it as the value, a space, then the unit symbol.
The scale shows 33 kg
